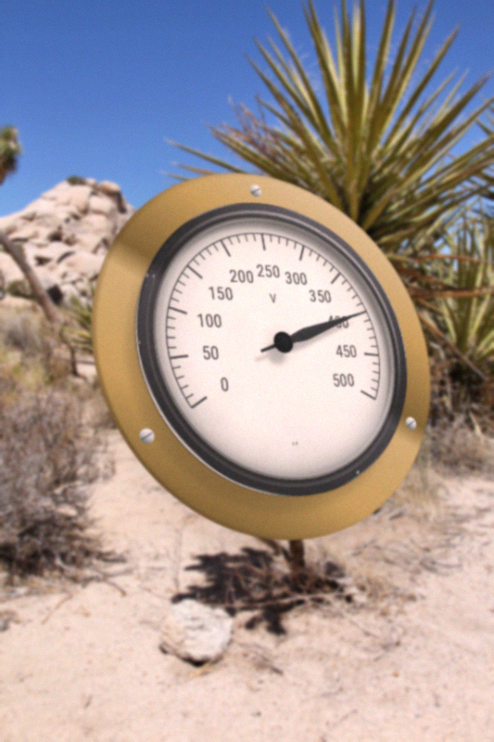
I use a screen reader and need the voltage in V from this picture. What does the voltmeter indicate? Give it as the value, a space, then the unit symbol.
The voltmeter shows 400 V
